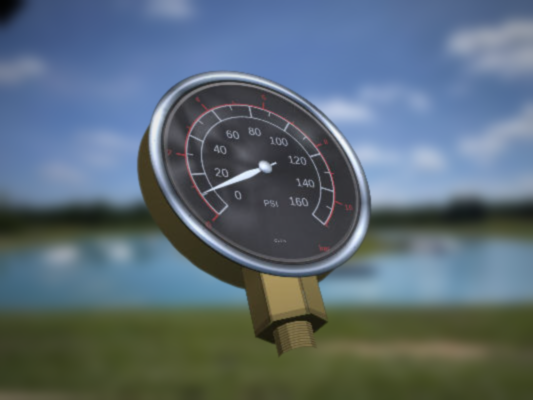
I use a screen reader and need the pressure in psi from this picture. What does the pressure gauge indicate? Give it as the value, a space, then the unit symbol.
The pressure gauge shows 10 psi
